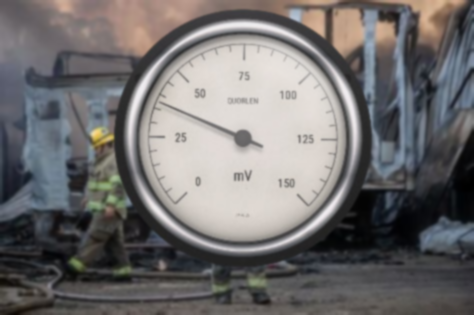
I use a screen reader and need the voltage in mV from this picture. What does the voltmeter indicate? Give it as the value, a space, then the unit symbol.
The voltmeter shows 37.5 mV
